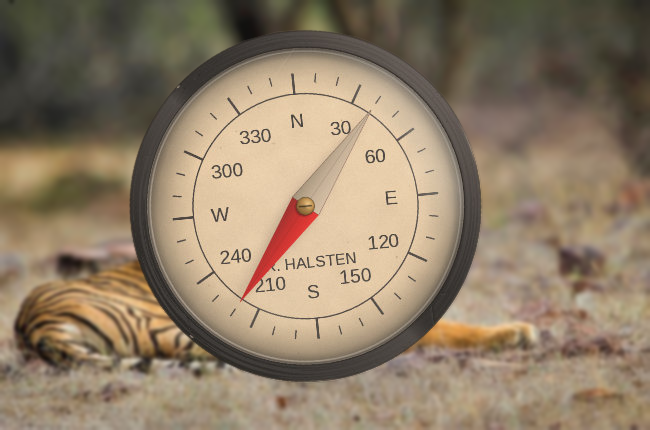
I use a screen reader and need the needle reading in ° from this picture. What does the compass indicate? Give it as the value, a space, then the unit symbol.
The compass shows 220 °
